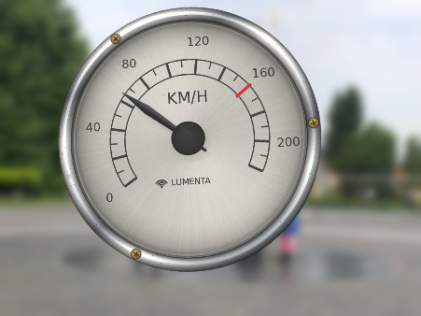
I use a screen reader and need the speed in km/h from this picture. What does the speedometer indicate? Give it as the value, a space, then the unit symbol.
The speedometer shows 65 km/h
